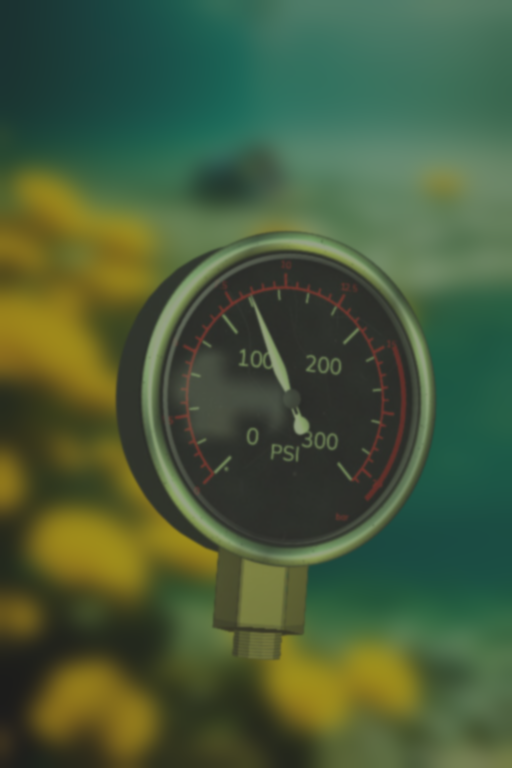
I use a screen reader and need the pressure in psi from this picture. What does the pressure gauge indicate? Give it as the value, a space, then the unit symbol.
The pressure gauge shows 120 psi
